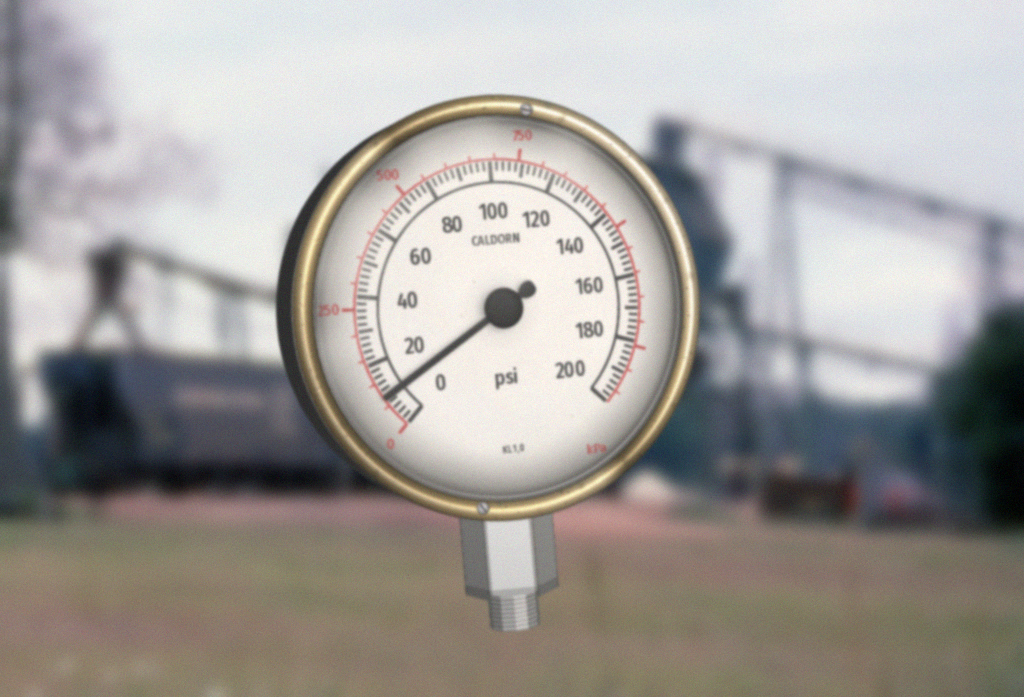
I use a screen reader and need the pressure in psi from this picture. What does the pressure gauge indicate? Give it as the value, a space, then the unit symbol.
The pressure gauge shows 10 psi
